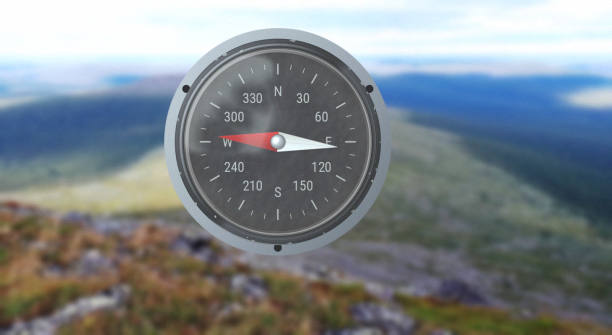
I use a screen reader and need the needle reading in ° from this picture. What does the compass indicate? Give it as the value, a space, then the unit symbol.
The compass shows 275 °
